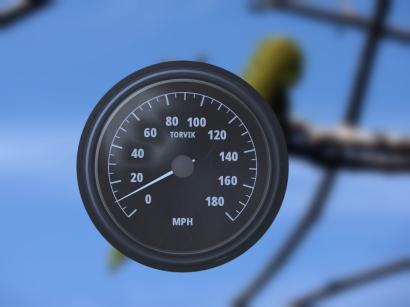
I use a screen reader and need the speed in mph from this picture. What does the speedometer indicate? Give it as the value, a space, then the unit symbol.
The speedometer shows 10 mph
